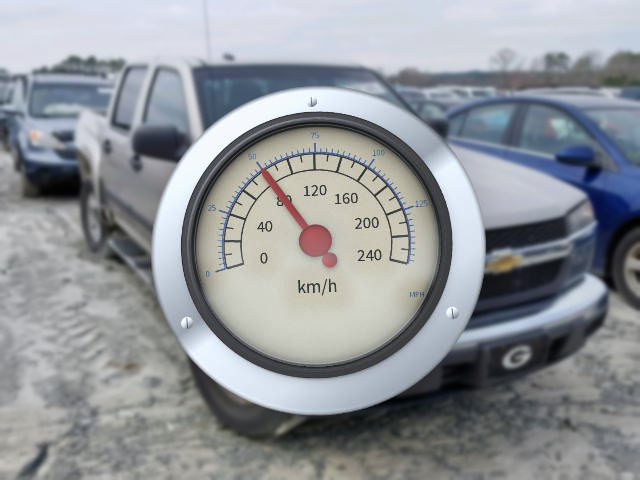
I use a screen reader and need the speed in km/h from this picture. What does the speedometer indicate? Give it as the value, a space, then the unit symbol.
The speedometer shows 80 km/h
